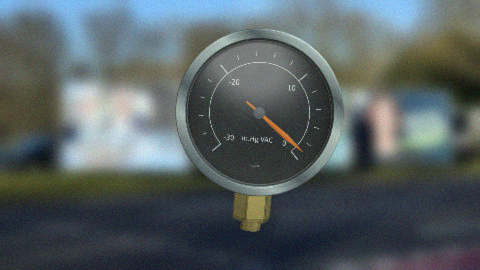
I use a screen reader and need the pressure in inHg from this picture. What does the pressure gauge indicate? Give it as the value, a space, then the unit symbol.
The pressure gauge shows -1 inHg
